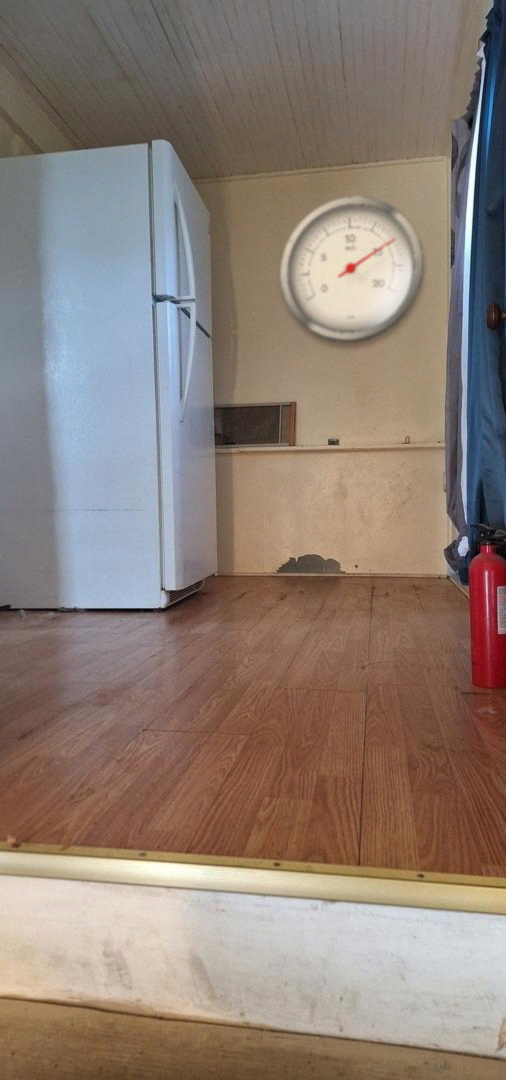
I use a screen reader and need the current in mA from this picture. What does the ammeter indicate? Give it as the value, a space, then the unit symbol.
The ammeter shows 15 mA
